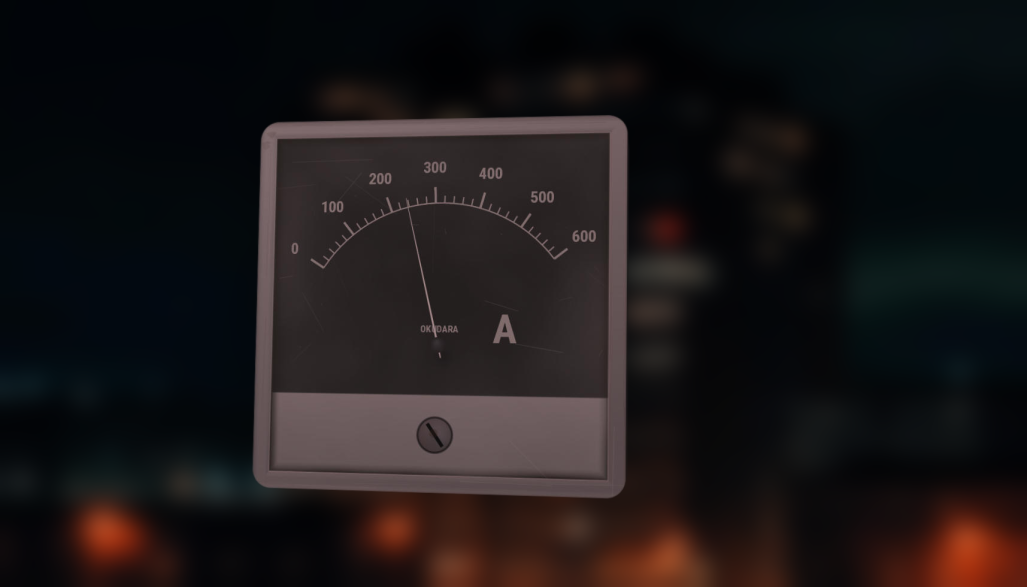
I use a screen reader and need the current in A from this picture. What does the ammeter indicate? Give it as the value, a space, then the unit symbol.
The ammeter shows 240 A
